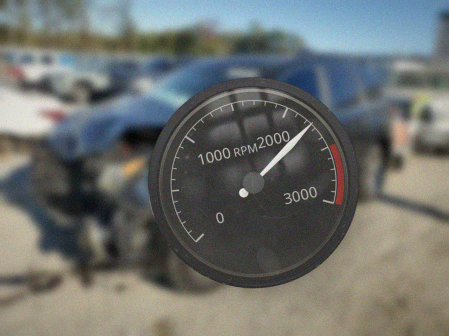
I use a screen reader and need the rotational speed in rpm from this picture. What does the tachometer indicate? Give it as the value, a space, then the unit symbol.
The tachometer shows 2250 rpm
